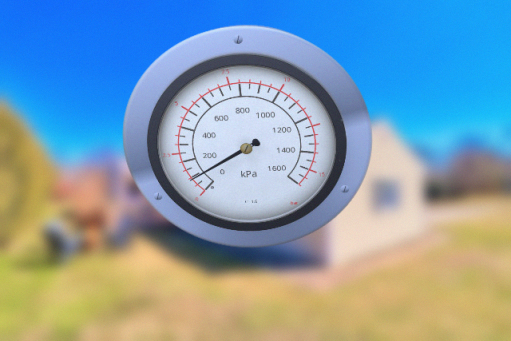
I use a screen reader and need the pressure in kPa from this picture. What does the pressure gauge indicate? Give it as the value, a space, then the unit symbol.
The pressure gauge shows 100 kPa
